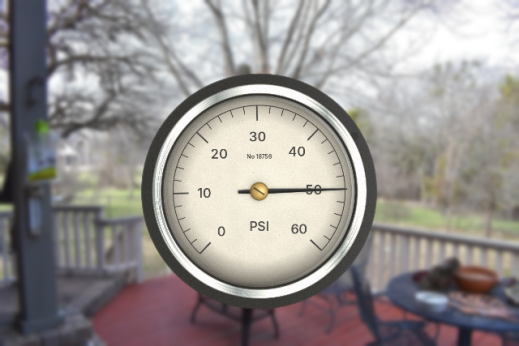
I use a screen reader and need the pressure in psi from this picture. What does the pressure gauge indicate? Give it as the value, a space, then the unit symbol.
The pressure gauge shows 50 psi
